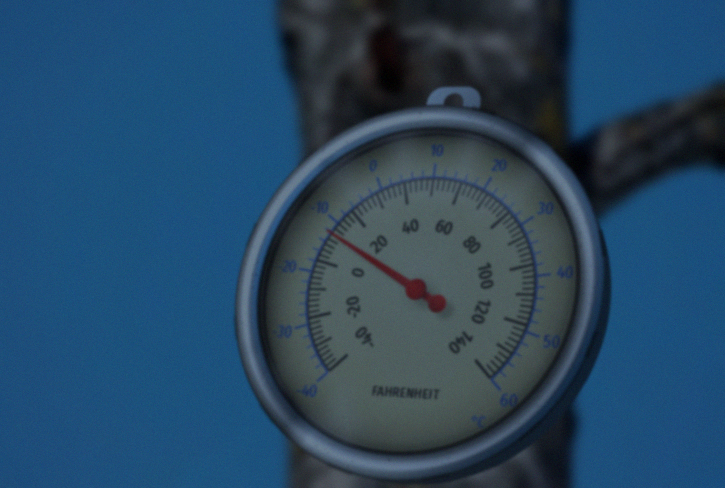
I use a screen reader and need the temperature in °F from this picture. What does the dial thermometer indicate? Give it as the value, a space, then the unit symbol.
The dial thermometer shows 10 °F
